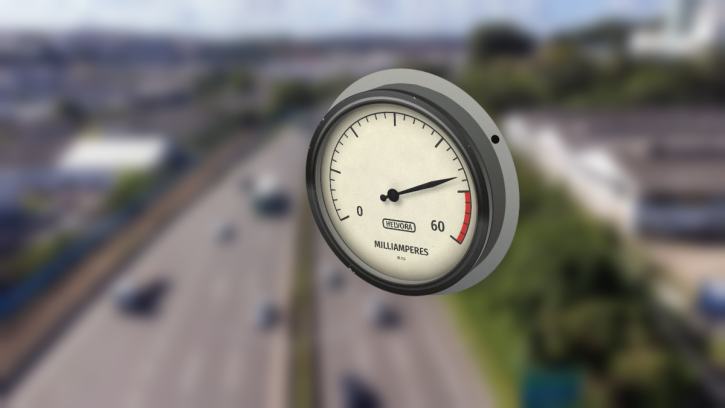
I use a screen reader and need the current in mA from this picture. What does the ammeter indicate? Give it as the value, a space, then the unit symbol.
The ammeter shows 47 mA
